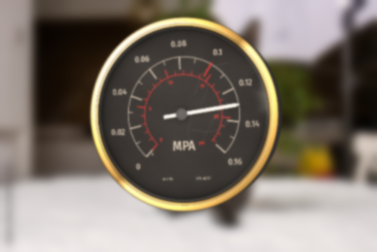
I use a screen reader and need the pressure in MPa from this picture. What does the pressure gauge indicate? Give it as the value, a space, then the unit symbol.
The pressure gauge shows 0.13 MPa
